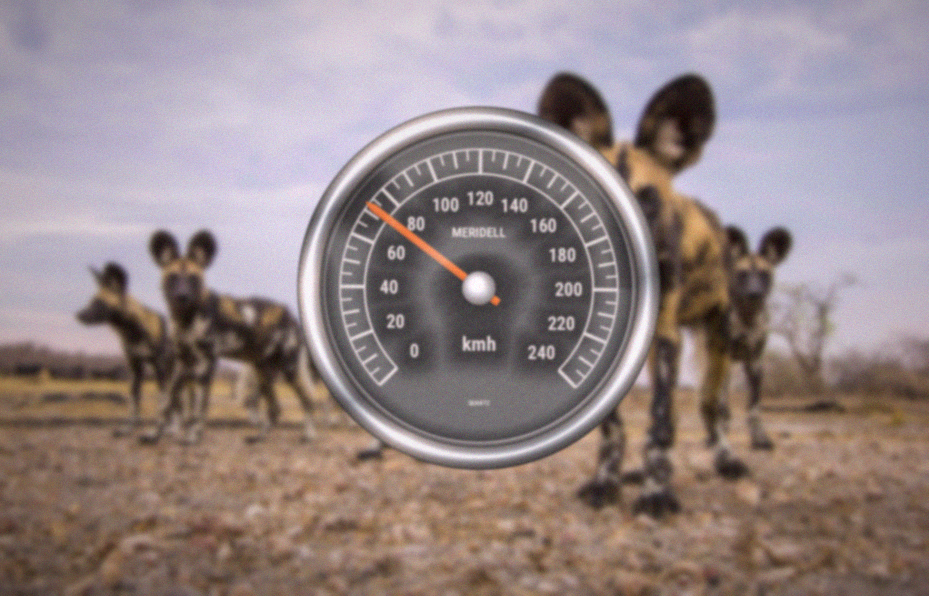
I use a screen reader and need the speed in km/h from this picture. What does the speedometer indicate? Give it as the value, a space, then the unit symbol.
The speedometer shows 72.5 km/h
